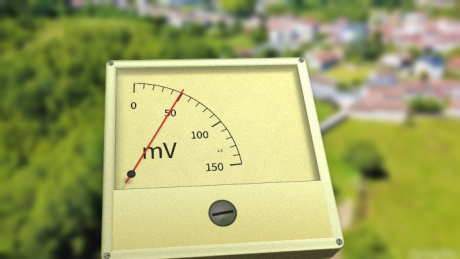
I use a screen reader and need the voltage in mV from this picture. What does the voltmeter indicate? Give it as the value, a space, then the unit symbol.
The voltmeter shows 50 mV
